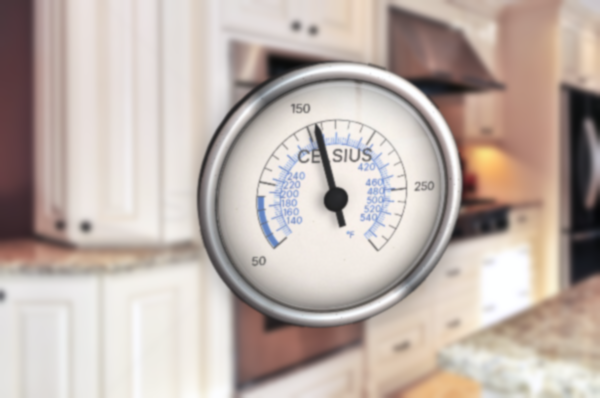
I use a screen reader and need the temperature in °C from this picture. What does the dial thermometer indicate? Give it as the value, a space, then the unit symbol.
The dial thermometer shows 155 °C
